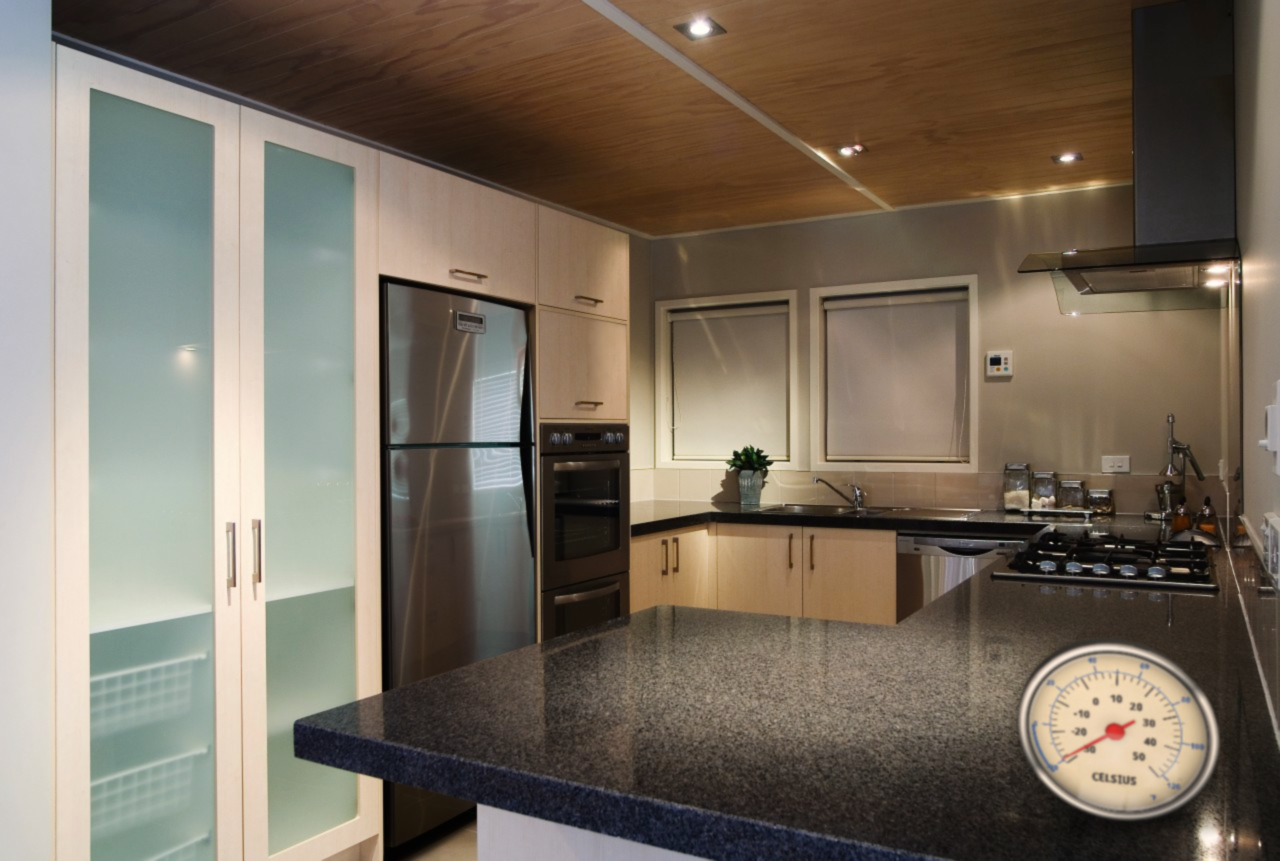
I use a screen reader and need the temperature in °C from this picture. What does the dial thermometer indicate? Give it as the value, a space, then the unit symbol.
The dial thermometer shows -28 °C
